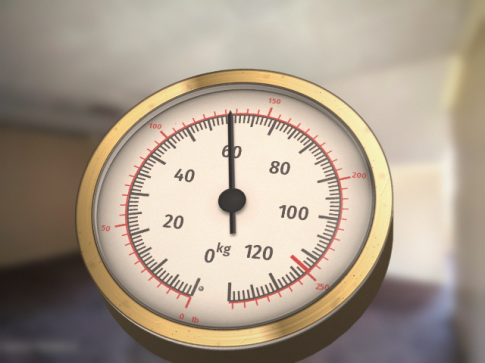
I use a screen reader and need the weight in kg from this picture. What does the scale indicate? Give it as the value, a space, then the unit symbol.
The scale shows 60 kg
